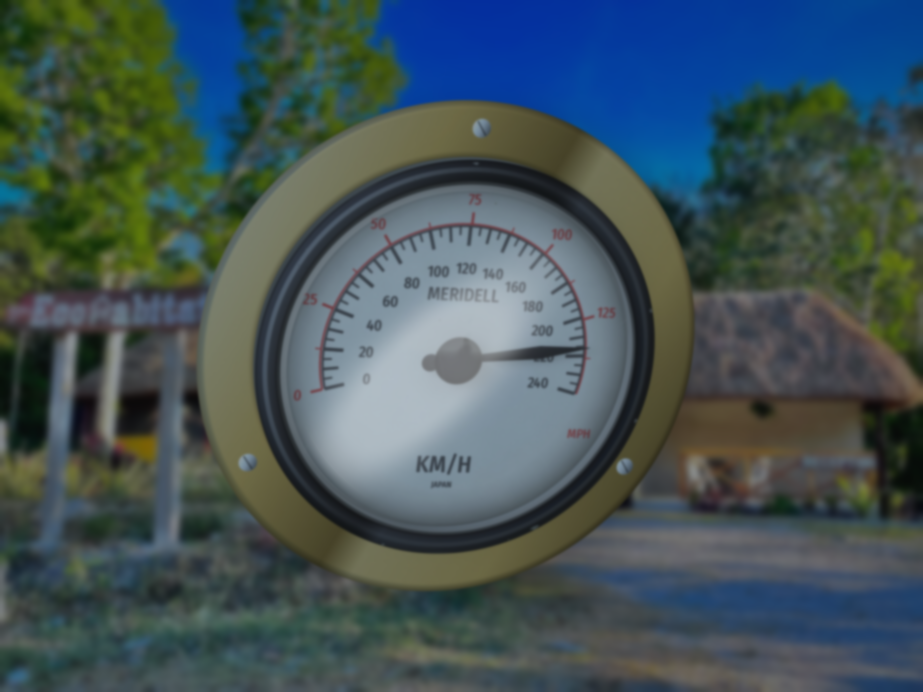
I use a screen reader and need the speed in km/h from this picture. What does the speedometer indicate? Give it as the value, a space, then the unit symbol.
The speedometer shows 215 km/h
